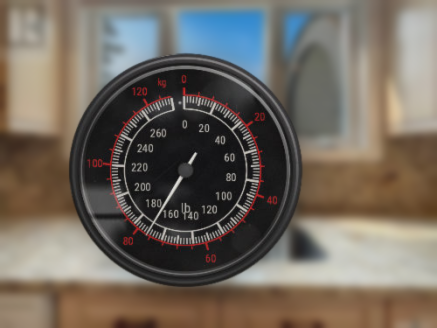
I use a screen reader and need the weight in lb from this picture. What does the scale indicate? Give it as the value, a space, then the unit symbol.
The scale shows 170 lb
